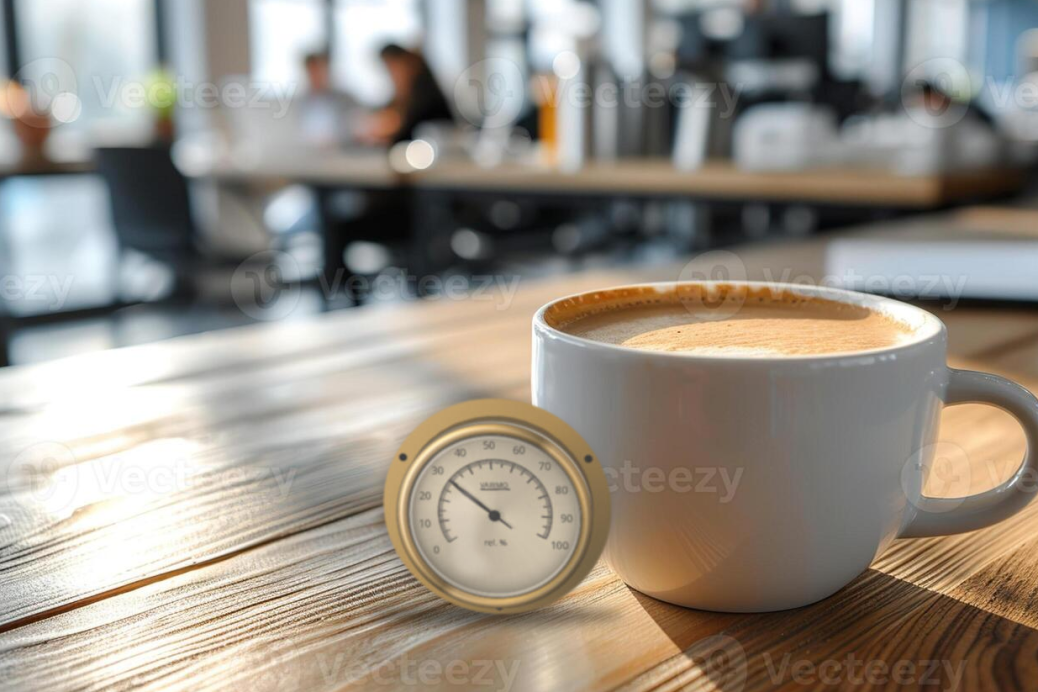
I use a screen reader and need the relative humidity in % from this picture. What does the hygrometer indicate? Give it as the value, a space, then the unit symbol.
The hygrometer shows 30 %
